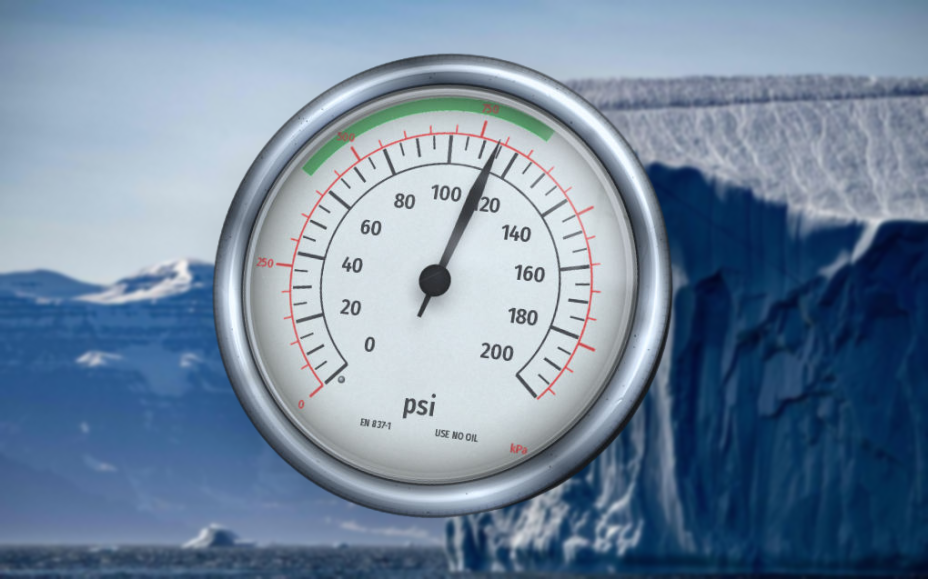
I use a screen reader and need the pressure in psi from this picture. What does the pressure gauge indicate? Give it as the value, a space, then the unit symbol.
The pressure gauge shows 115 psi
